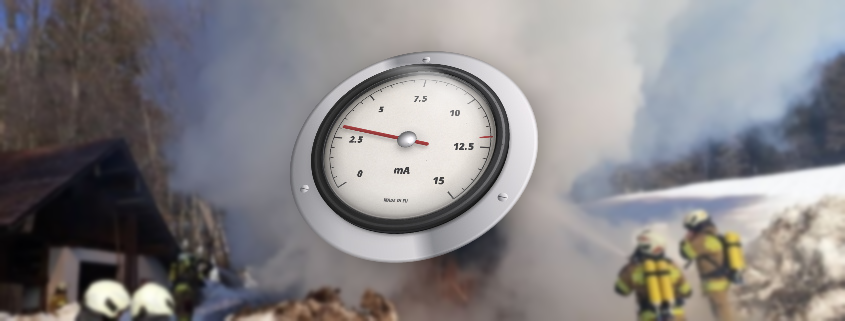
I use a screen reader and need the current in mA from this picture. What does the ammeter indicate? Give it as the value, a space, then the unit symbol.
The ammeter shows 3 mA
